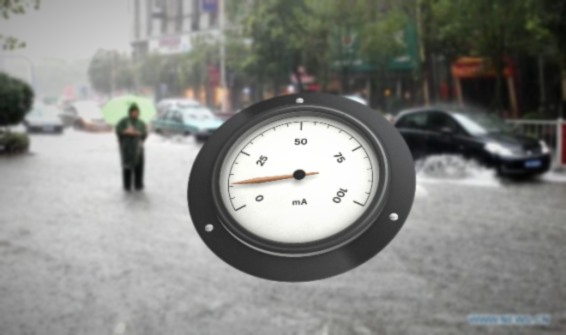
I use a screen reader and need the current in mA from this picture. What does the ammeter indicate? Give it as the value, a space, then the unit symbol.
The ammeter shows 10 mA
